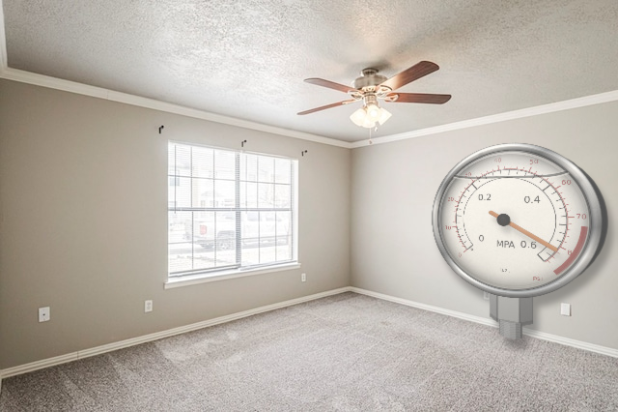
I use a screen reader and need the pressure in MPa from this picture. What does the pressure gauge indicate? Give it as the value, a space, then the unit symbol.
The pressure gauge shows 0.56 MPa
